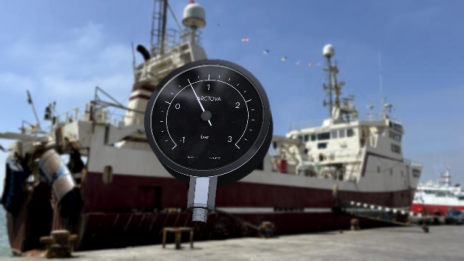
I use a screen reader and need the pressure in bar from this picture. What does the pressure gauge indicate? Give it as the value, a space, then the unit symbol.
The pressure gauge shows 0.6 bar
